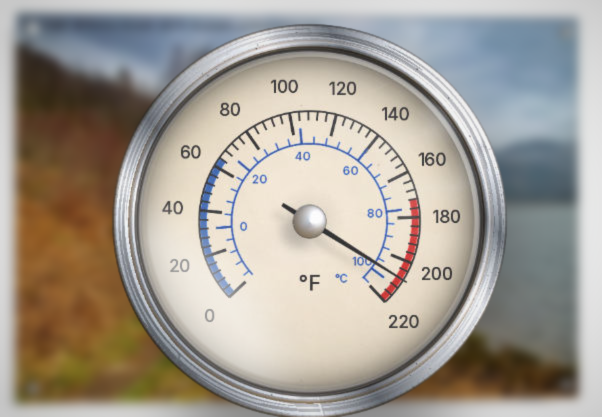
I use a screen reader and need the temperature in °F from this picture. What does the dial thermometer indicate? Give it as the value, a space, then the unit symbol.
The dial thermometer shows 208 °F
